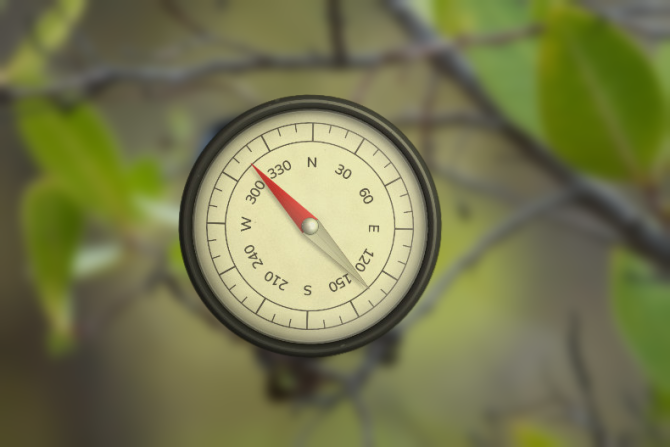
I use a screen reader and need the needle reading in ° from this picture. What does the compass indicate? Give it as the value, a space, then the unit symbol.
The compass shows 315 °
